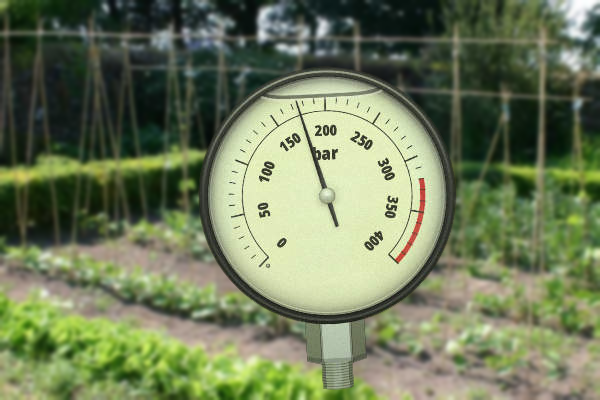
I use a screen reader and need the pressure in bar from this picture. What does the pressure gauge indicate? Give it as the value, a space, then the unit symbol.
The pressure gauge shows 175 bar
